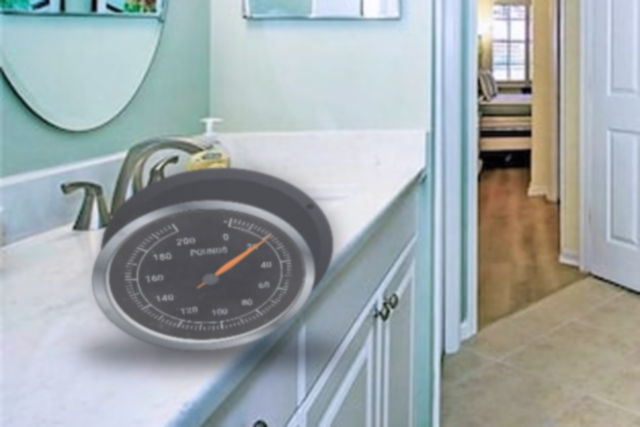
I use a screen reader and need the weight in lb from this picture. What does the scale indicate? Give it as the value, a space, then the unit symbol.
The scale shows 20 lb
